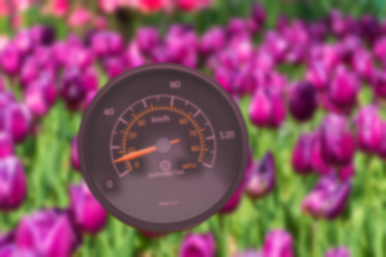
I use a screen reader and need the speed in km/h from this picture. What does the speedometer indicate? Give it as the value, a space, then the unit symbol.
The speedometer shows 10 km/h
